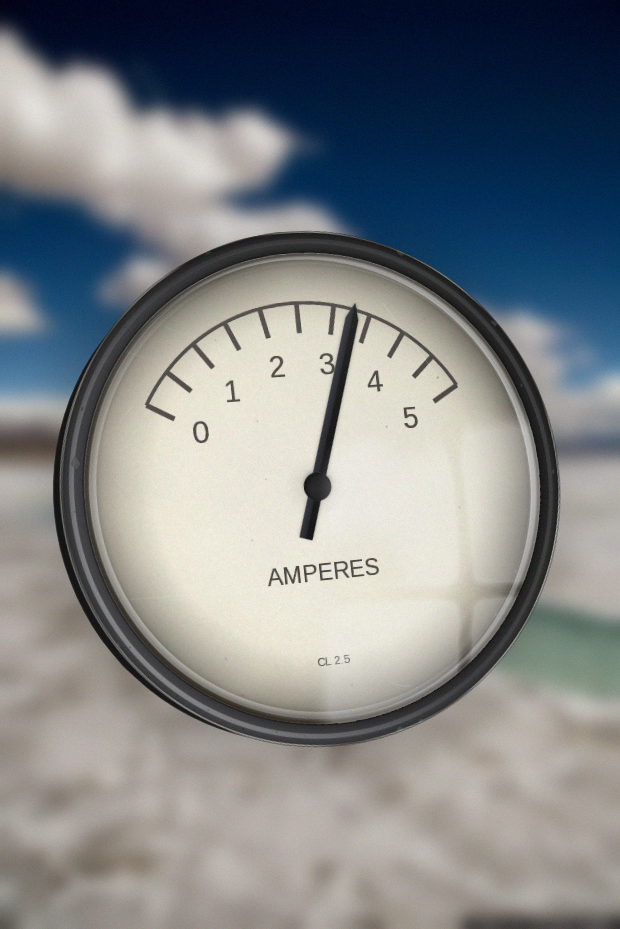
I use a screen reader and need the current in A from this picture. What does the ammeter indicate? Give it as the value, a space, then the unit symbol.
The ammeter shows 3.25 A
